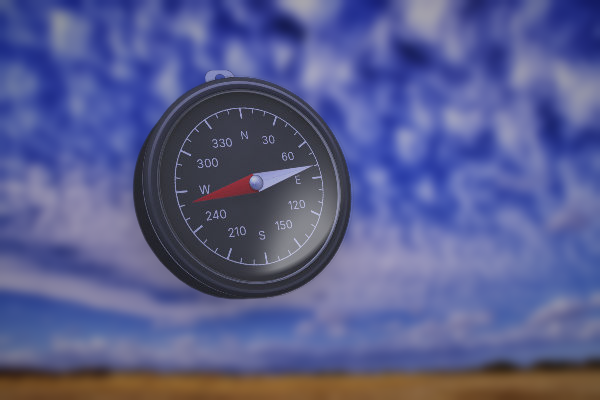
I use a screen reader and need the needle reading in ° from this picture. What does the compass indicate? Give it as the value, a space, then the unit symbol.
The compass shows 260 °
